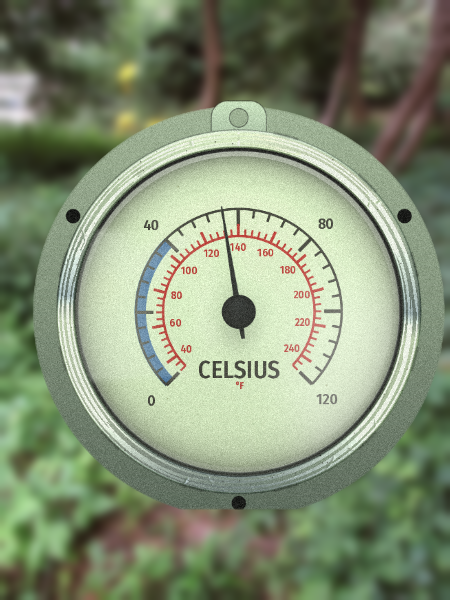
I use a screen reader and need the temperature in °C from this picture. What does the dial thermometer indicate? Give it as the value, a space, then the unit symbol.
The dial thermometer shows 56 °C
